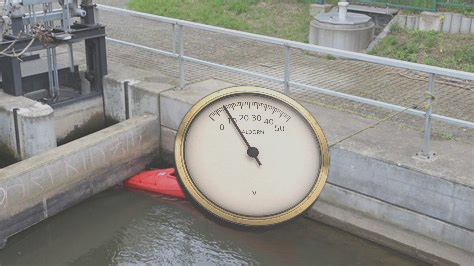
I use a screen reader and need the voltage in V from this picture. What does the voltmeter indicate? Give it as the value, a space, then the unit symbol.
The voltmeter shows 10 V
